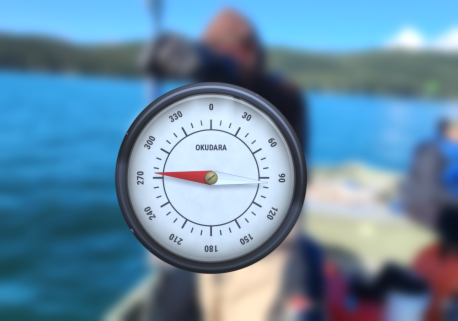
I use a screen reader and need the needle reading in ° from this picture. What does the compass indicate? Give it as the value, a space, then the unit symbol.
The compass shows 275 °
